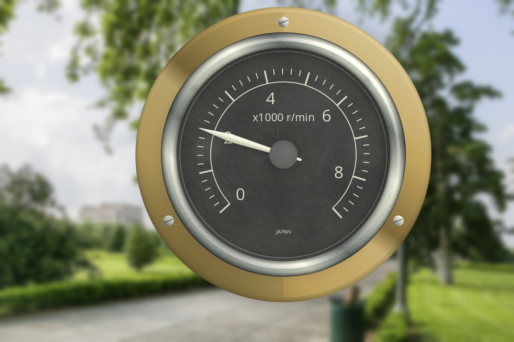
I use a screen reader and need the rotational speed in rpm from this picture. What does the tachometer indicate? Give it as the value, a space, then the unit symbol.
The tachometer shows 2000 rpm
